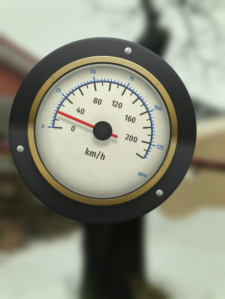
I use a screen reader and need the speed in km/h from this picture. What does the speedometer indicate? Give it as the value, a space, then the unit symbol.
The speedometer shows 20 km/h
